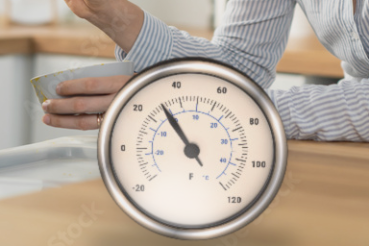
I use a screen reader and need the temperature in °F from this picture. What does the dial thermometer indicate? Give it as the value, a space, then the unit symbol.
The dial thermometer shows 30 °F
